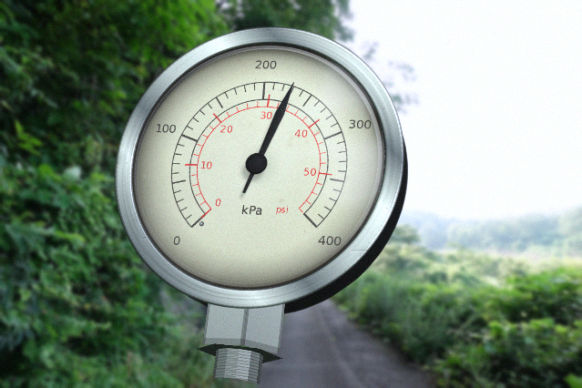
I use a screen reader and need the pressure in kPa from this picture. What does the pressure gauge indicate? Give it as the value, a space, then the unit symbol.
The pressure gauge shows 230 kPa
